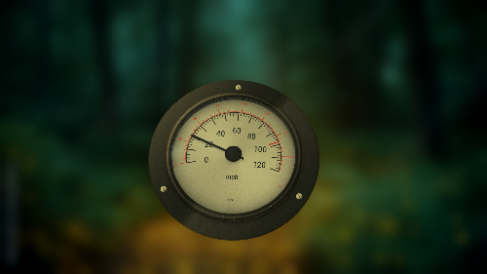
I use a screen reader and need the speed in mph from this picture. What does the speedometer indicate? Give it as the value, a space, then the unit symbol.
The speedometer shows 20 mph
